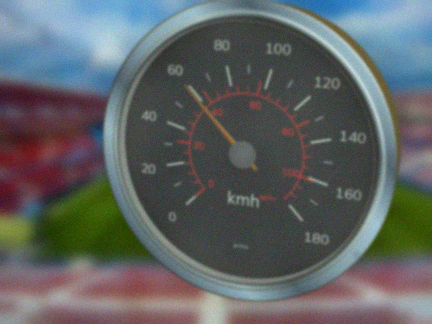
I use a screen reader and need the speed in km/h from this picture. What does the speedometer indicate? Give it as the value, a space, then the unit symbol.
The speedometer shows 60 km/h
